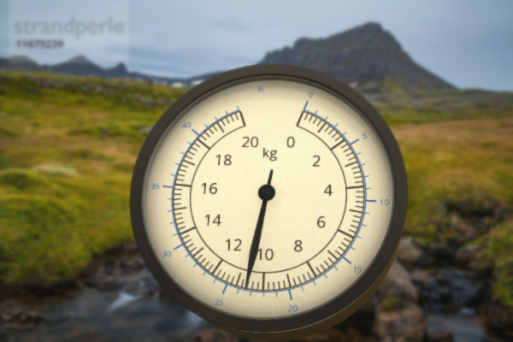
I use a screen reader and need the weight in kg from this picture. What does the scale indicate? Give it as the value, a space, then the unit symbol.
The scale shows 10.6 kg
